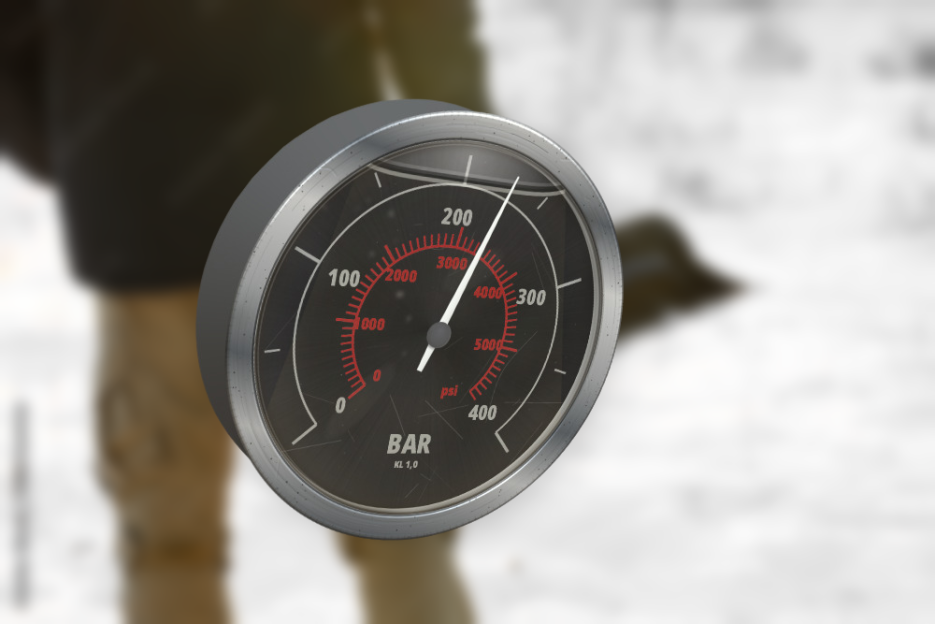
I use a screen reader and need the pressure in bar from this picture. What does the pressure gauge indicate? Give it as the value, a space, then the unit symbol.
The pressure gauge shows 225 bar
